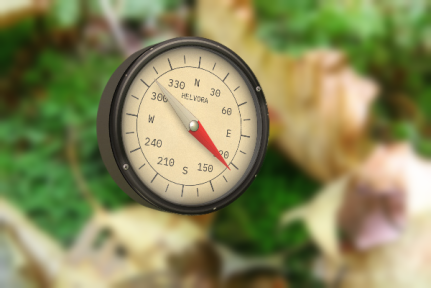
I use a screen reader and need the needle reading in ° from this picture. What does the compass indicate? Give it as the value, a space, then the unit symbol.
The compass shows 127.5 °
